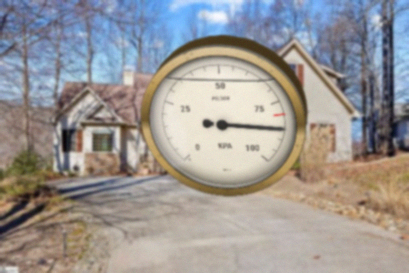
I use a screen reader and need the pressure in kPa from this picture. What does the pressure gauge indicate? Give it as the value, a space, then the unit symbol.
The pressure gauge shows 85 kPa
